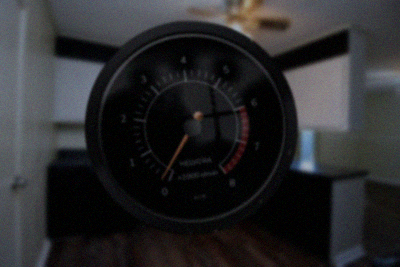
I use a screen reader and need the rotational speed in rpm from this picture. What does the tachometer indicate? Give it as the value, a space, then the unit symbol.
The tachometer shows 200 rpm
